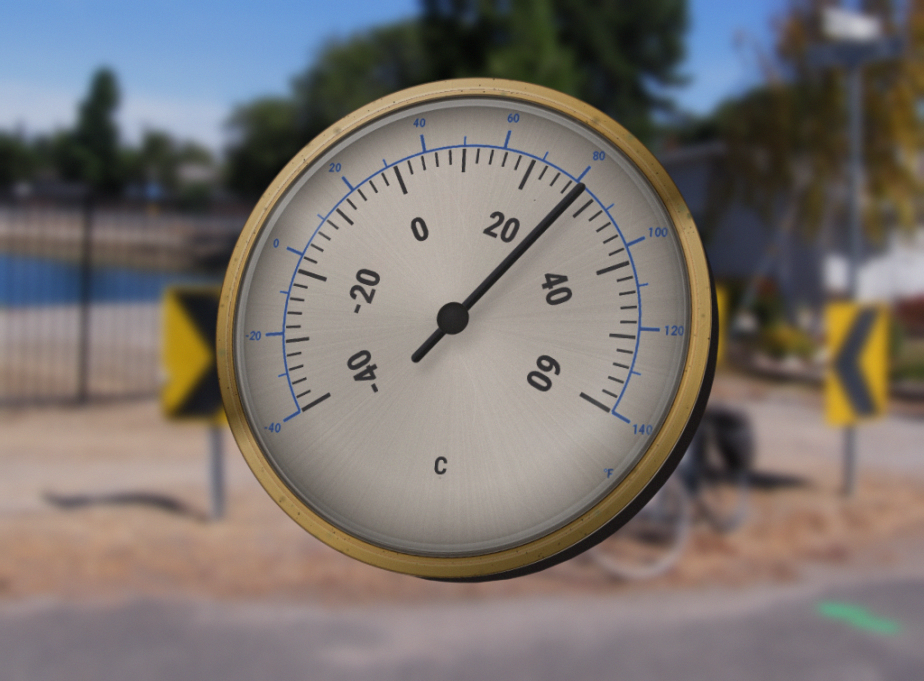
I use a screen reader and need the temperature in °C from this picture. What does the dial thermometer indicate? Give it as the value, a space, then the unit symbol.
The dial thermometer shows 28 °C
